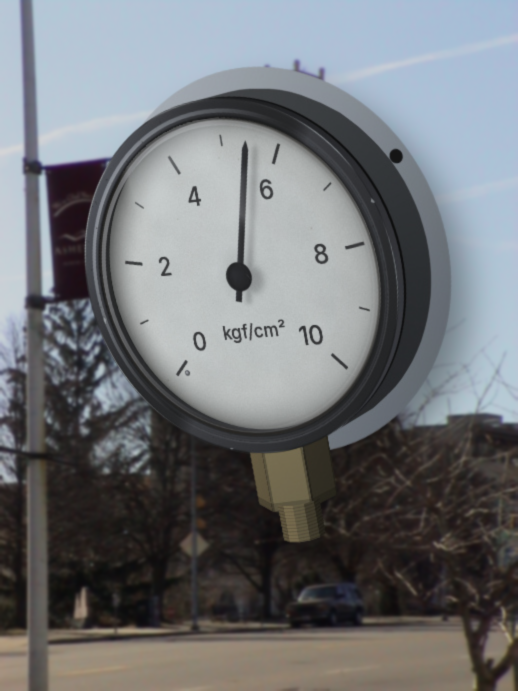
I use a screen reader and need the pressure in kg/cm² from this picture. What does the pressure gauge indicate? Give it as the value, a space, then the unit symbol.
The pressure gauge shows 5.5 kg/cm²
